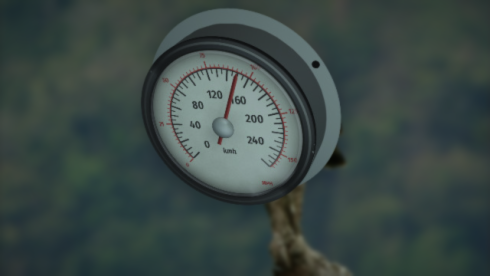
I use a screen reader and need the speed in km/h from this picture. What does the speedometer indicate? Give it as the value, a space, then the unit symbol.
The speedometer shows 150 km/h
